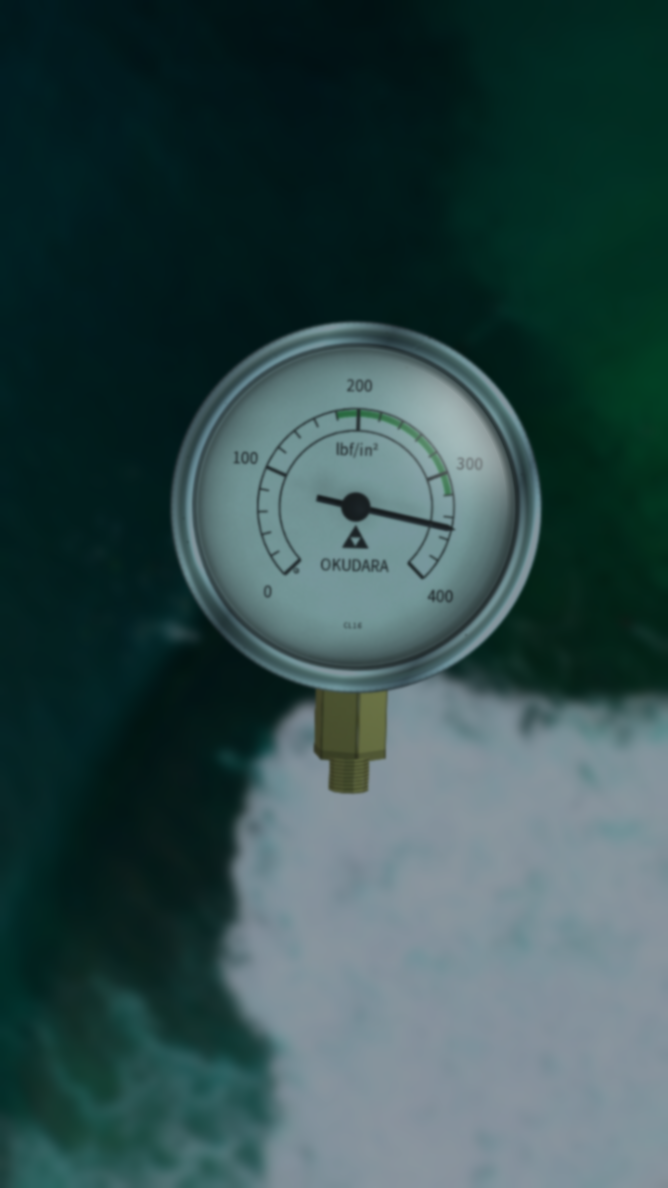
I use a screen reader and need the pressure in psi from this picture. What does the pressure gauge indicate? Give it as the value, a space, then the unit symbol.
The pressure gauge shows 350 psi
